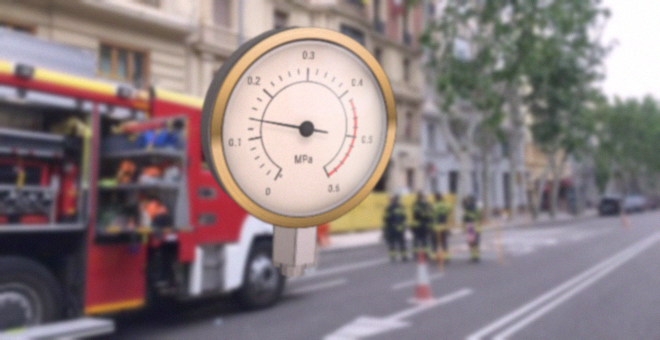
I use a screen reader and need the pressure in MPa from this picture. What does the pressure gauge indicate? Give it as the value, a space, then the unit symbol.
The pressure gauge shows 0.14 MPa
